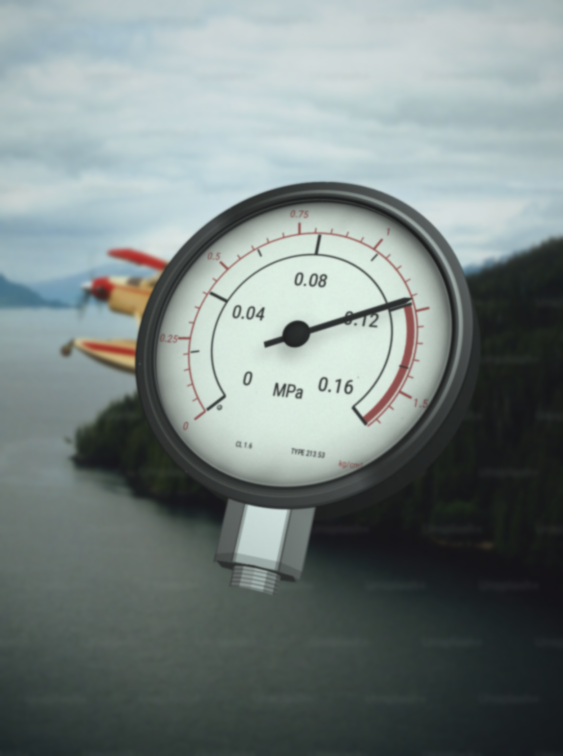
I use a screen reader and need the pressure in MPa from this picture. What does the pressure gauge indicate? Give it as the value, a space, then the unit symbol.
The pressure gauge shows 0.12 MPa
